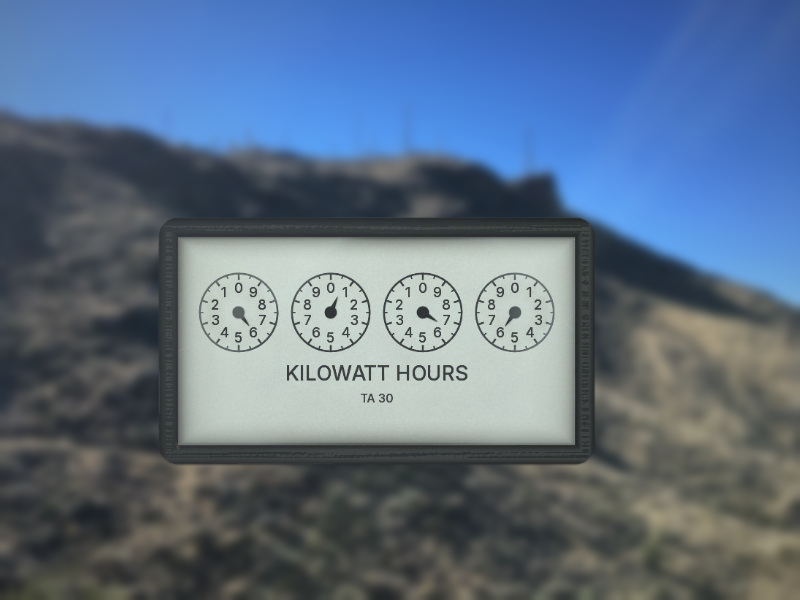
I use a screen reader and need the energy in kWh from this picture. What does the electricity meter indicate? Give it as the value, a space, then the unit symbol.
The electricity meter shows 6066 kWh
